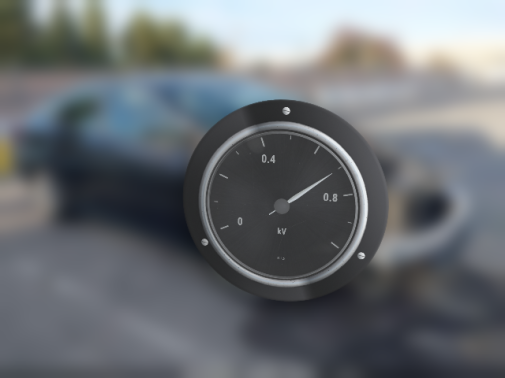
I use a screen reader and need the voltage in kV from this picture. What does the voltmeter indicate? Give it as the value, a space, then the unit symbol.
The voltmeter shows 0.7 kV
